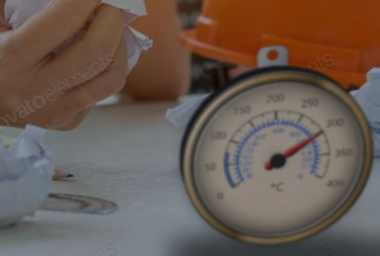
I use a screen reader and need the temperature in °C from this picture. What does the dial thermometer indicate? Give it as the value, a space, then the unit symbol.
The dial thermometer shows 300 °C
